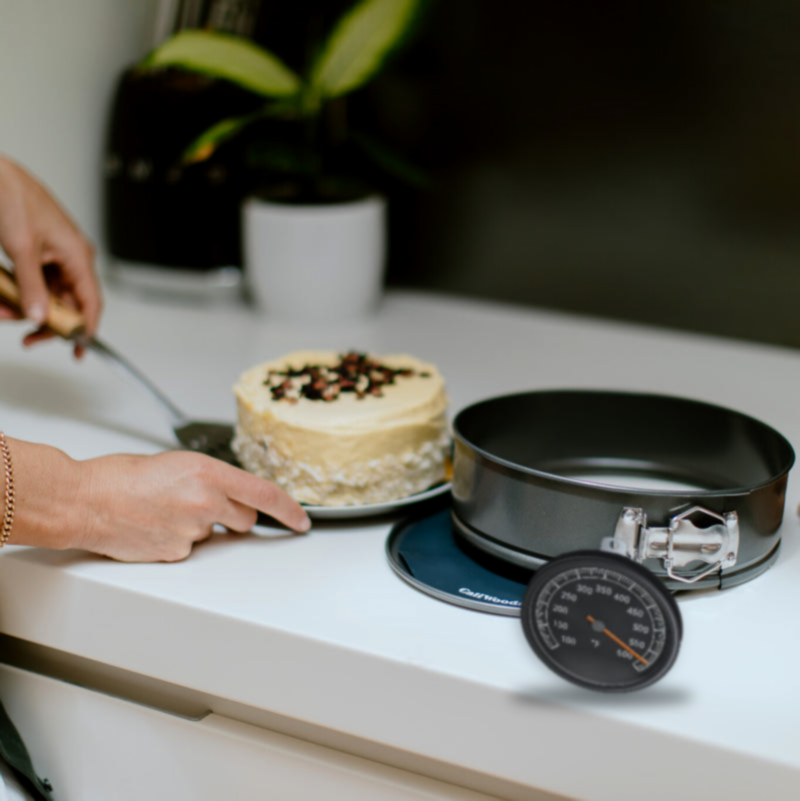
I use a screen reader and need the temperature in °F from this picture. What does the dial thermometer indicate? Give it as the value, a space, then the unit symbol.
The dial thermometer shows 575 °F
